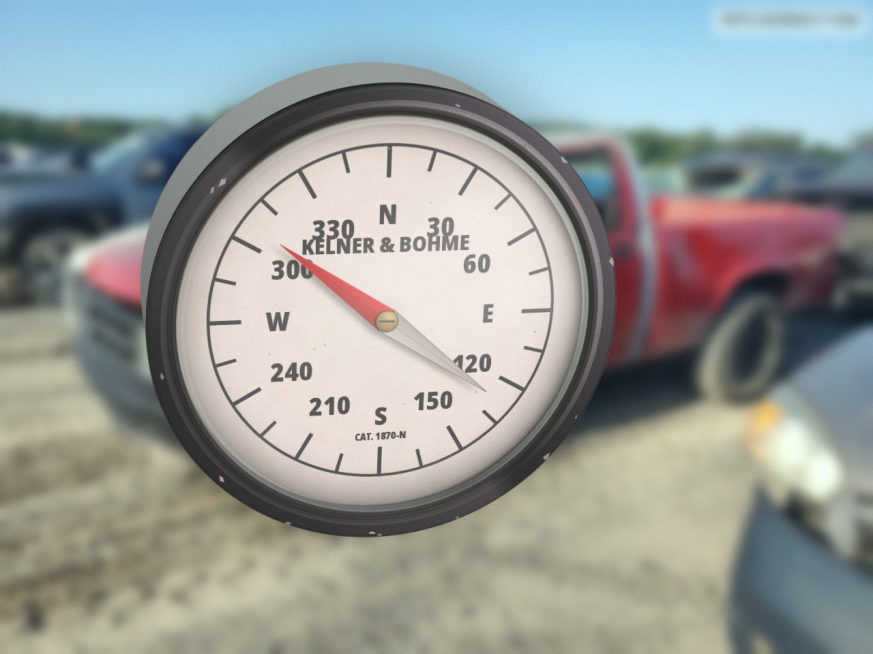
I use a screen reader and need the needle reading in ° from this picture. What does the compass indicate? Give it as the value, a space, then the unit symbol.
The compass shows 307.5 °
